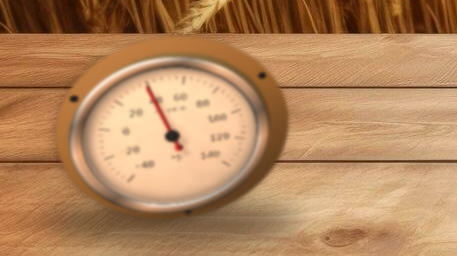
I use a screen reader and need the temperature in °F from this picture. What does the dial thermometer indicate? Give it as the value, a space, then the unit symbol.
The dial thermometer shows 40 °F
